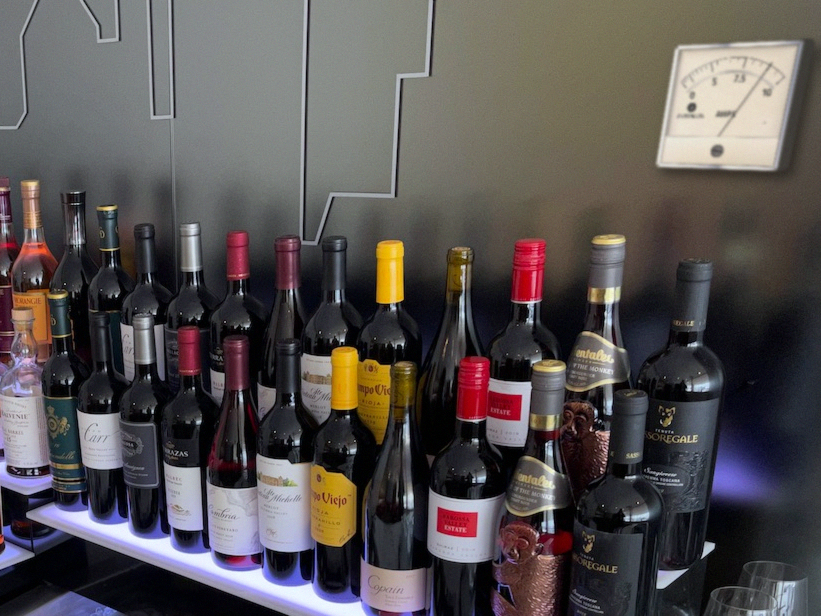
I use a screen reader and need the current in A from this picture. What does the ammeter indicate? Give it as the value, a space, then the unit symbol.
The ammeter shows 9 A
